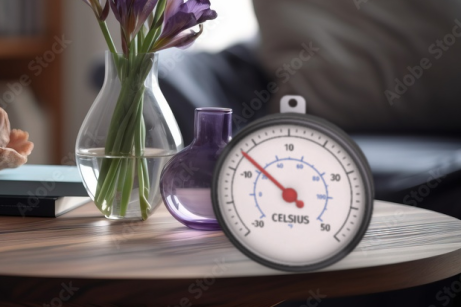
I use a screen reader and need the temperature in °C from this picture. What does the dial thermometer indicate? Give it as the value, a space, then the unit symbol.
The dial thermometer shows -4 °C
